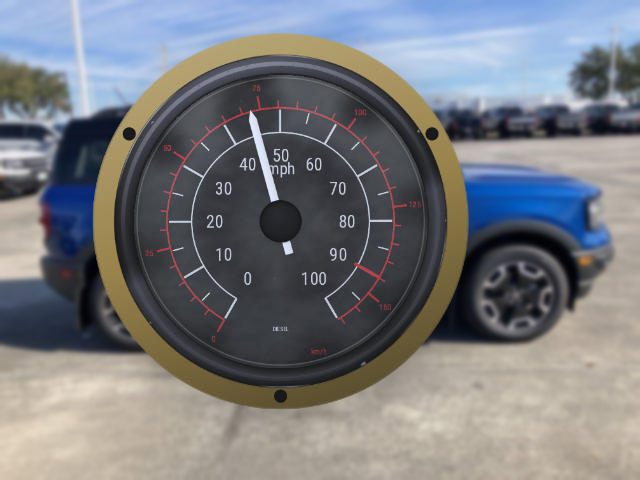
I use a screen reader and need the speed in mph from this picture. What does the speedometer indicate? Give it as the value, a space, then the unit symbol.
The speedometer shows 45 mph
